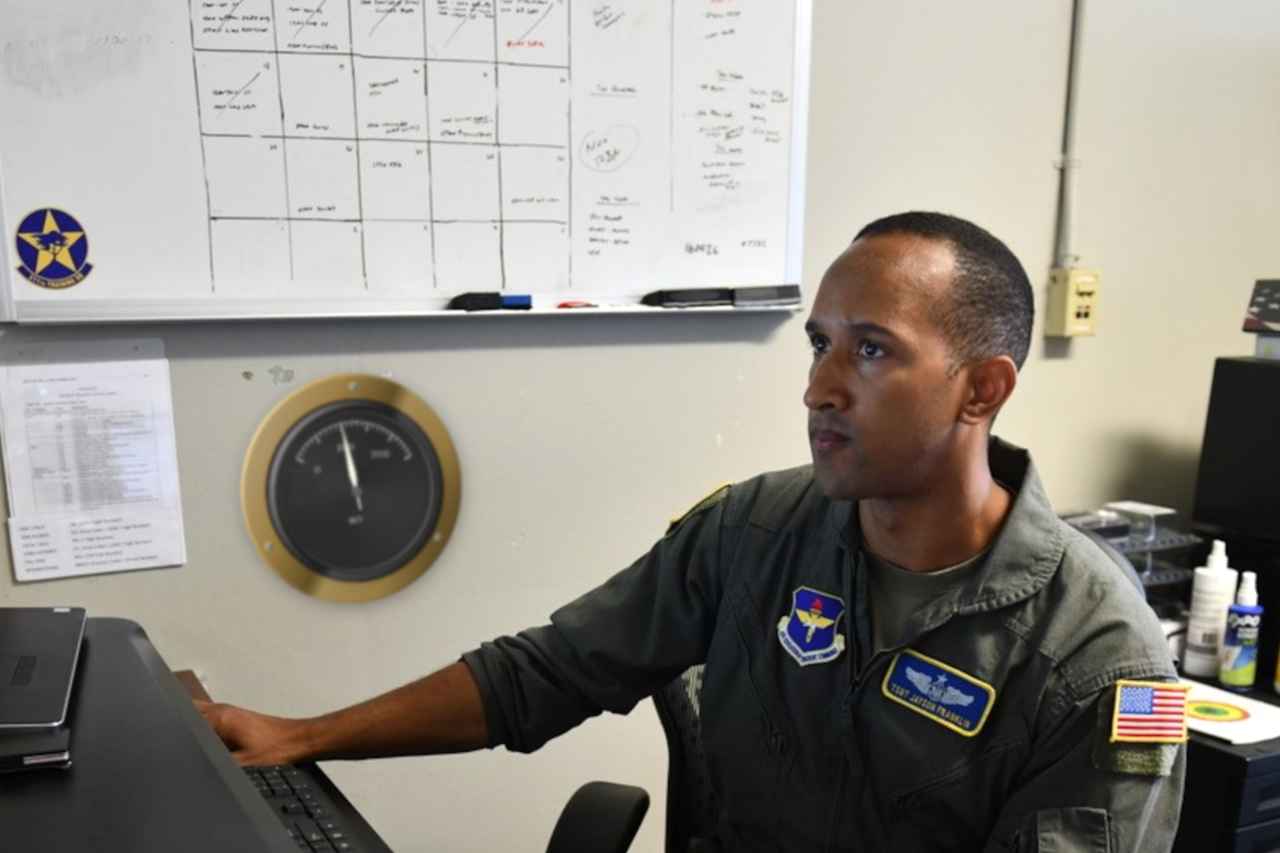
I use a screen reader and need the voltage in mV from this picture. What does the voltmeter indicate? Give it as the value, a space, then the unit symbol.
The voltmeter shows 100 mV
